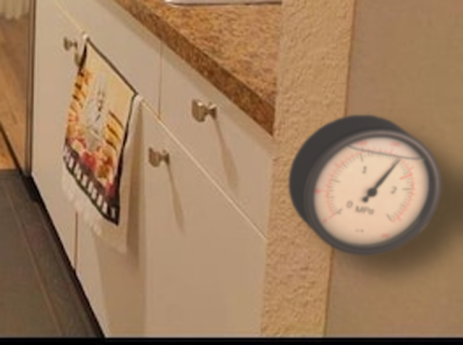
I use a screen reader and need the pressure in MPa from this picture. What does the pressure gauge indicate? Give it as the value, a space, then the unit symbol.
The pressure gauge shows 1.5 MPa
